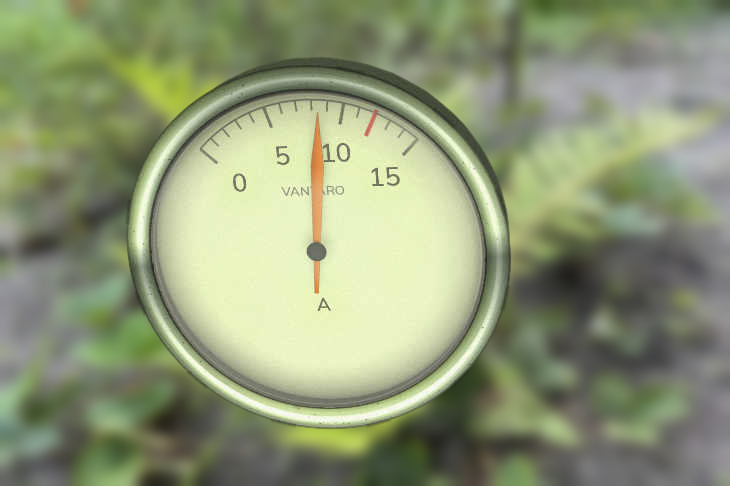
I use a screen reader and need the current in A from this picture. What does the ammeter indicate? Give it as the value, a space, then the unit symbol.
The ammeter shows 8.5 A
